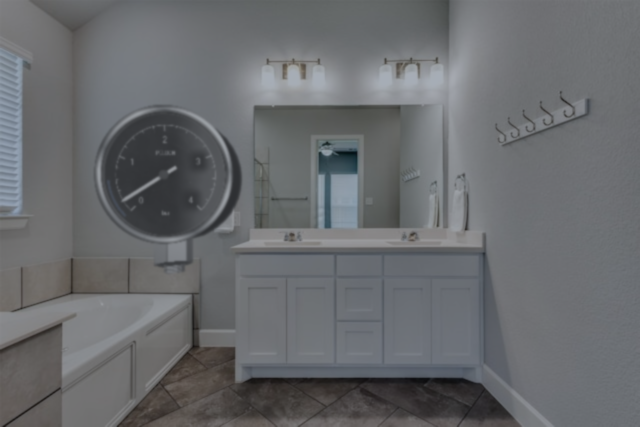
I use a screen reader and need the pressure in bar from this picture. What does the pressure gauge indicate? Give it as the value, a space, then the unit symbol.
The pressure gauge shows 0.2 bar
